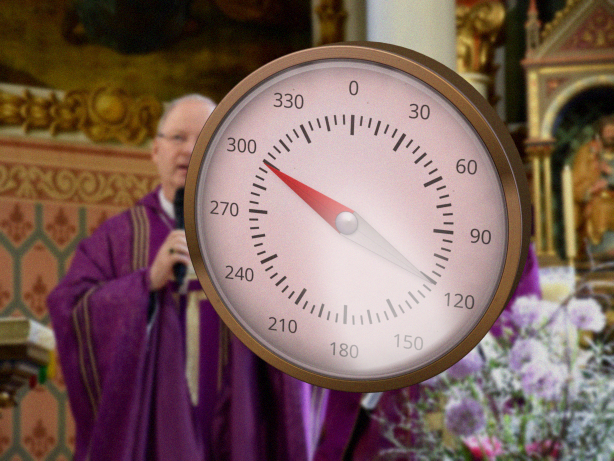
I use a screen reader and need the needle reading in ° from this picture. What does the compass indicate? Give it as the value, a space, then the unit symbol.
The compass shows 300 °
